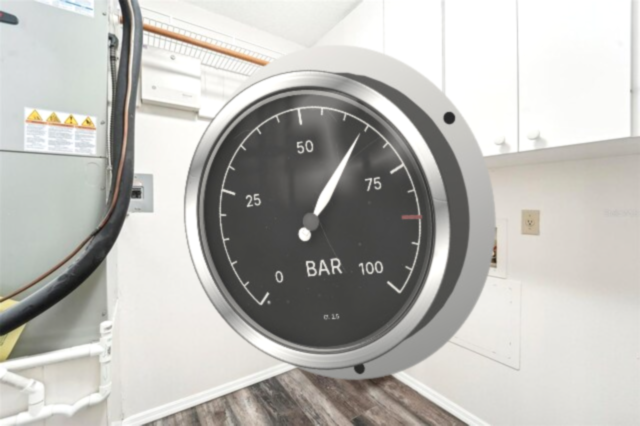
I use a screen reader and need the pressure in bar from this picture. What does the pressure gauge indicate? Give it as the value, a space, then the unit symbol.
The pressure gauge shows 65 bar
